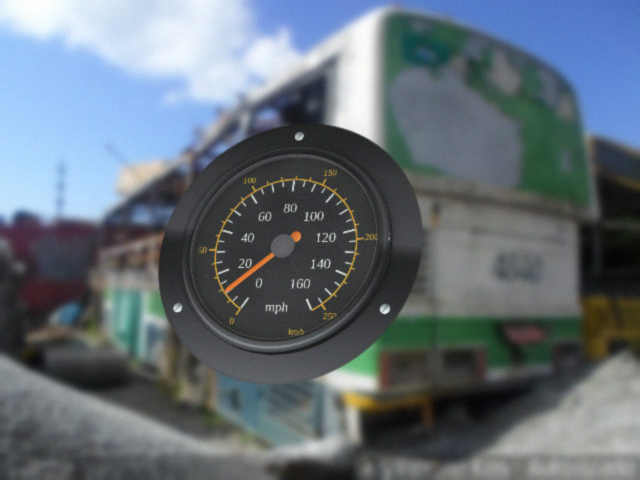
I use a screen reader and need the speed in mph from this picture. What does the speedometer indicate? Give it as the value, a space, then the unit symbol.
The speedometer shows 10 mph
